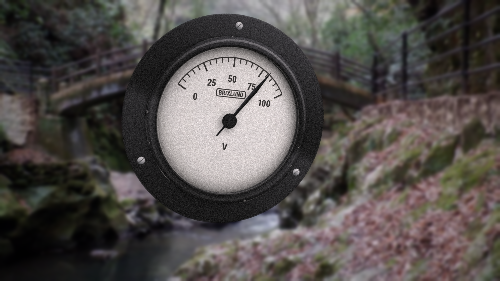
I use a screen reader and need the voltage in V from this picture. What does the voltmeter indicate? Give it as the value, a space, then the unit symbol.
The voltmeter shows 80 V
